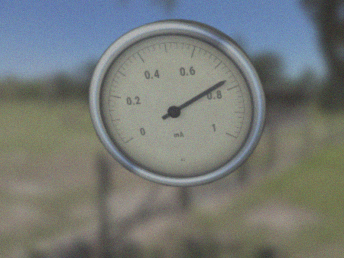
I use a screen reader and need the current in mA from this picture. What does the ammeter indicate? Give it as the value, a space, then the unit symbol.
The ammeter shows 0.76 mA
